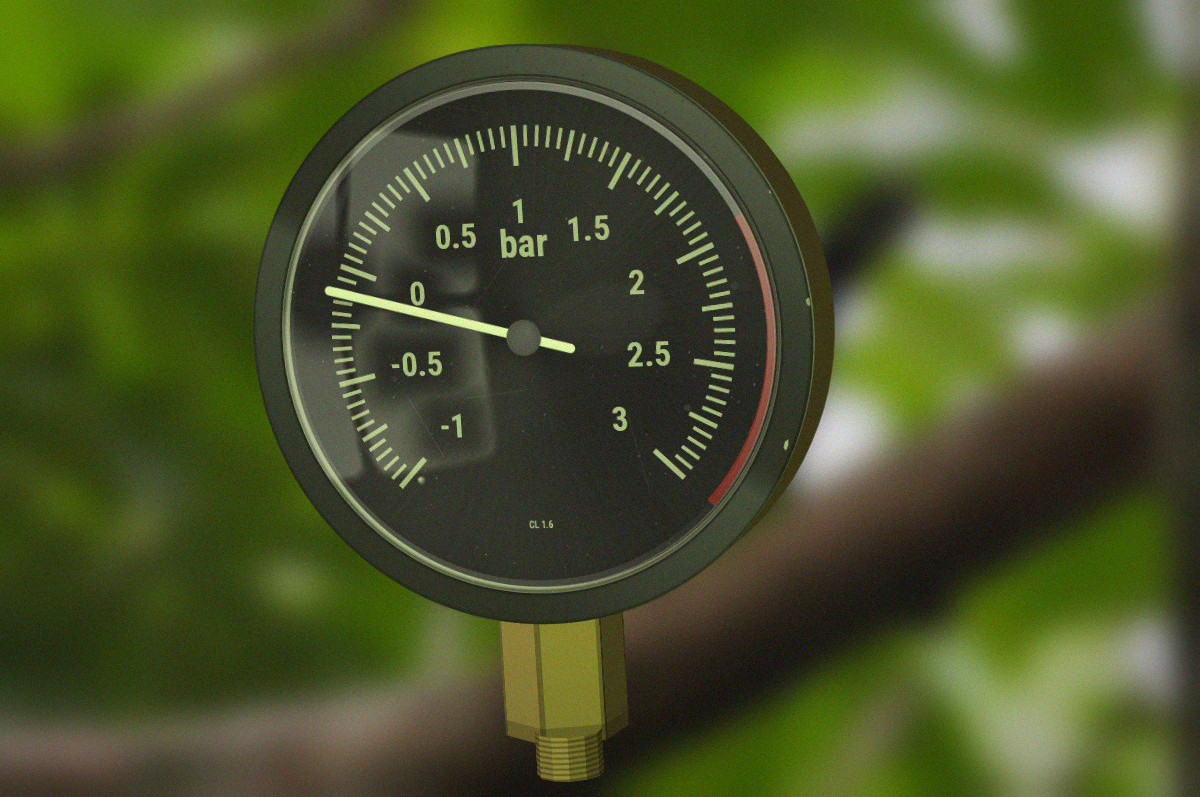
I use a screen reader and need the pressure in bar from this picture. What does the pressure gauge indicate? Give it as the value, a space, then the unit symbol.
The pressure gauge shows -0.1 bar
